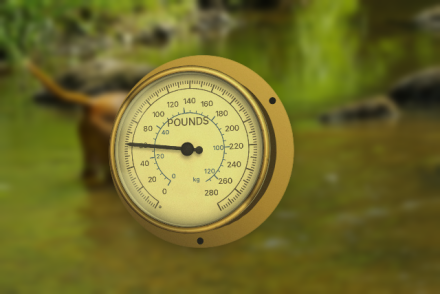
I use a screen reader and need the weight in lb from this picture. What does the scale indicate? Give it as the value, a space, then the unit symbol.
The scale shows 60 lb
